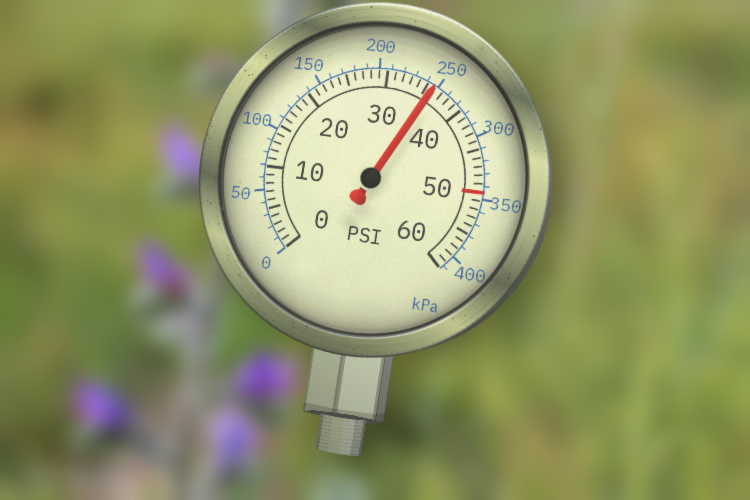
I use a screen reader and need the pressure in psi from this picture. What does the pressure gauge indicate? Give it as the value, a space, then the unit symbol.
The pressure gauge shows 36 psi
